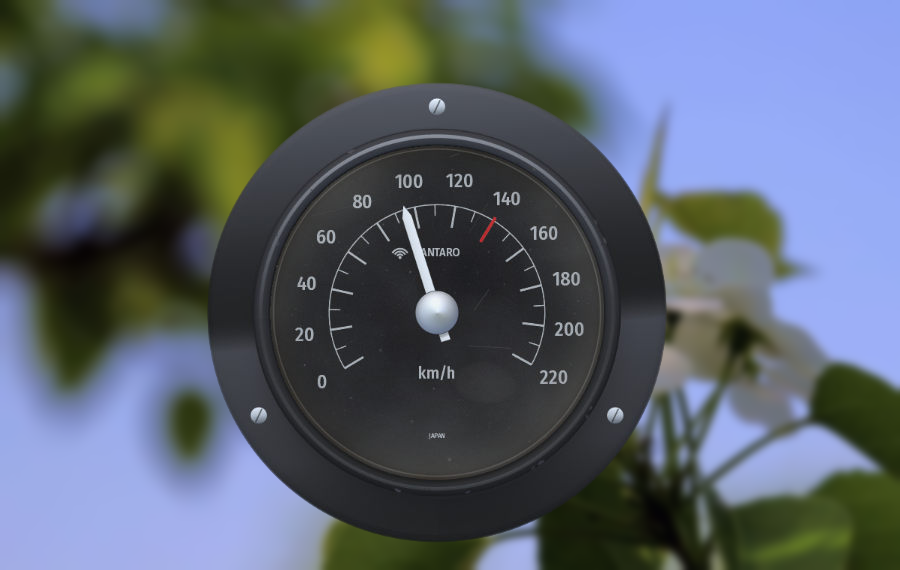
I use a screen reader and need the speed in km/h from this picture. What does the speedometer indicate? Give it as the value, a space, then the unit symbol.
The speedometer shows 95 km/h
